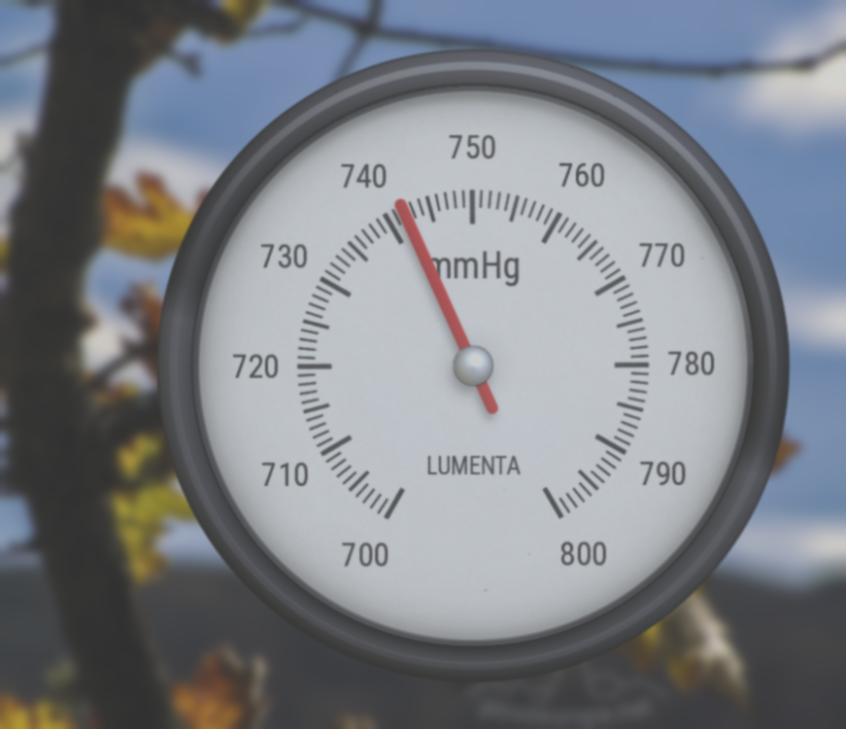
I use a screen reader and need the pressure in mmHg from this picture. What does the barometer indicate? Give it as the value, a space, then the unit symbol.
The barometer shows 742 mmHg
